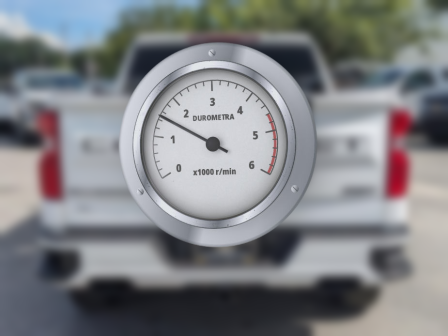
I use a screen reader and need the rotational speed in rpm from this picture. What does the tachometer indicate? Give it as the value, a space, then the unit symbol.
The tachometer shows 1500 rpm
